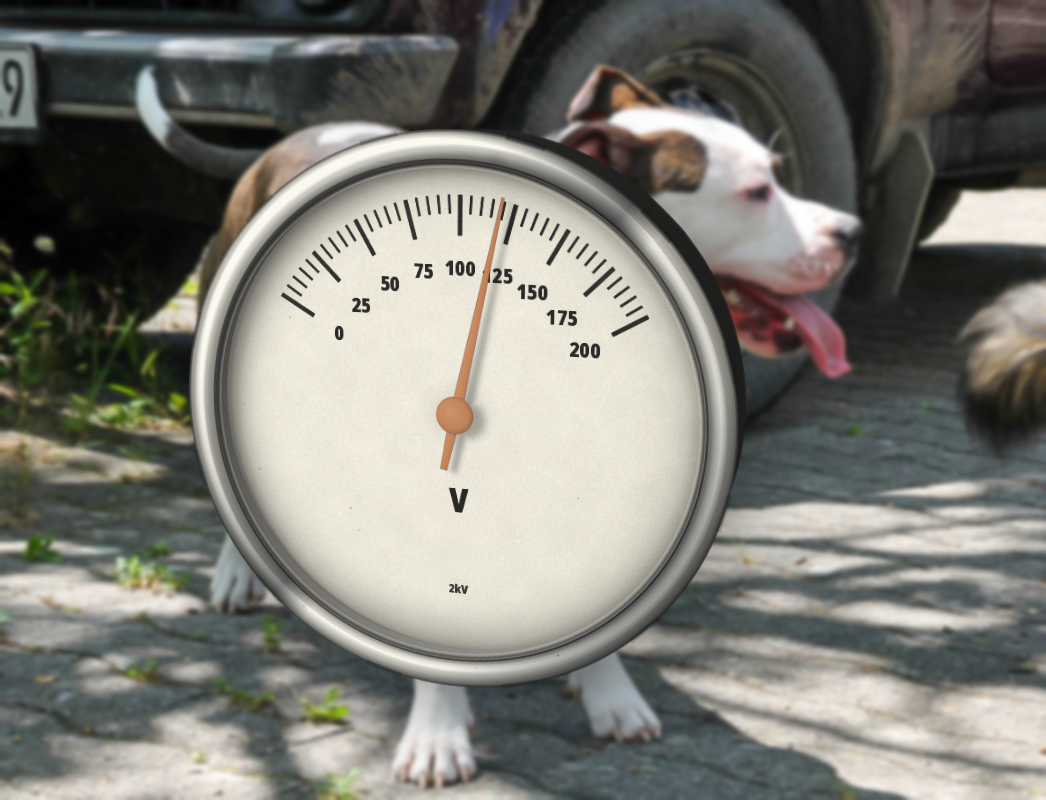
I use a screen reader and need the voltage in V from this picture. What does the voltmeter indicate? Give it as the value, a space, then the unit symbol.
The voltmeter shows 120 V
